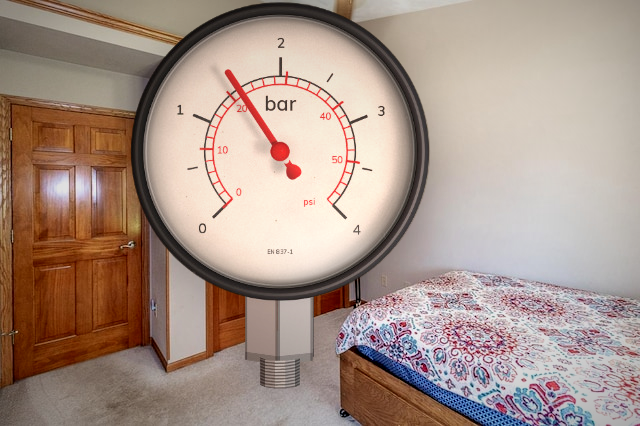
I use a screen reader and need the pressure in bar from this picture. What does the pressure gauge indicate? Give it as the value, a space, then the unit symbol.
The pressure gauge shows 1.5 bar
